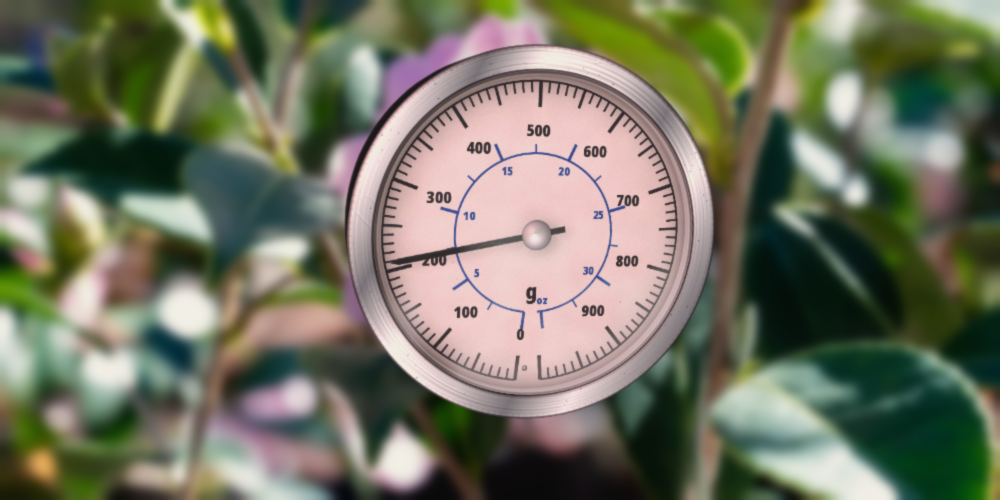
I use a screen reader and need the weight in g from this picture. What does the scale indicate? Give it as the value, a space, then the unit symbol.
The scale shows 210 g
